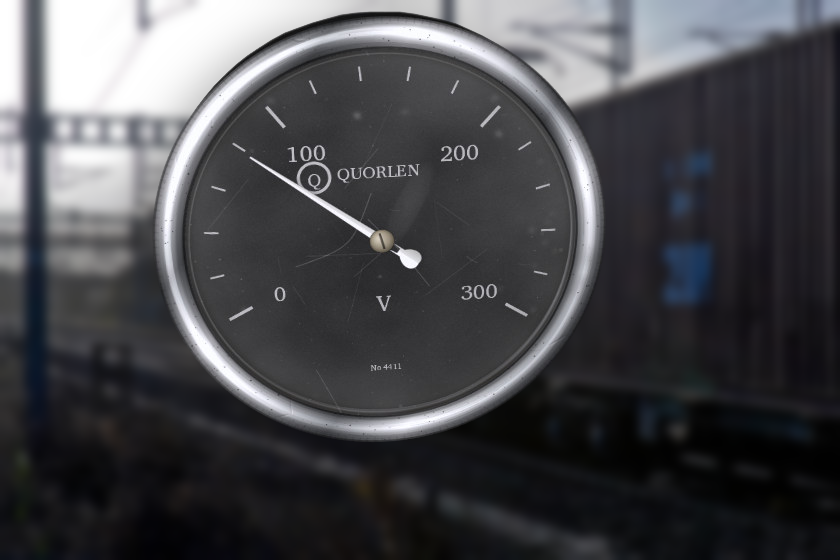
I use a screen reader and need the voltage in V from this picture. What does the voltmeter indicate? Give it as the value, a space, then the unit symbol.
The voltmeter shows 80 V
